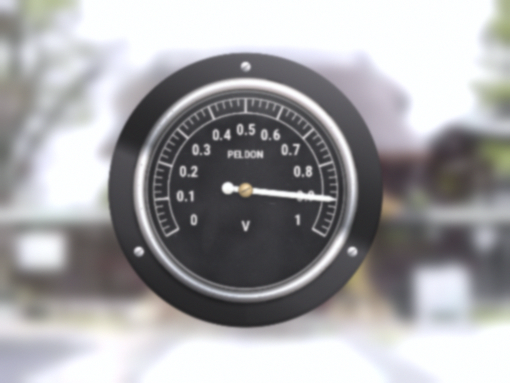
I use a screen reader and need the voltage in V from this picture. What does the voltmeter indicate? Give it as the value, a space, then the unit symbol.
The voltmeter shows 0.9 V
